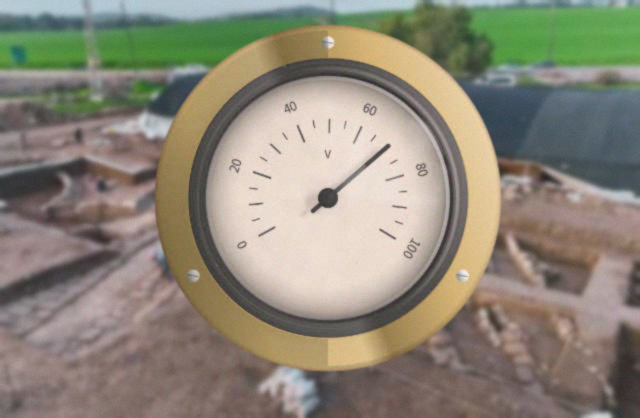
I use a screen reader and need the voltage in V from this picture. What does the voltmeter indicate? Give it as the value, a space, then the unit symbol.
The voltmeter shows 70 V
